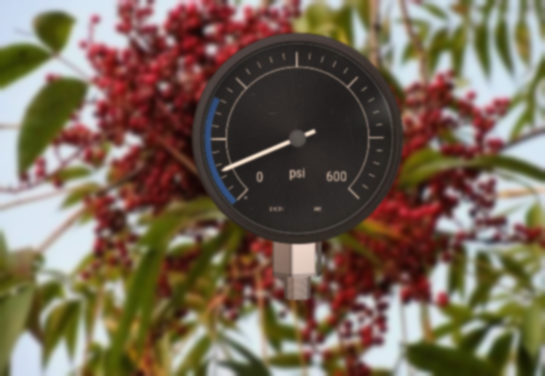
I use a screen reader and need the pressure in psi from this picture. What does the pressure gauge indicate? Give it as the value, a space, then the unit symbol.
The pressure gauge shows 50 psi
